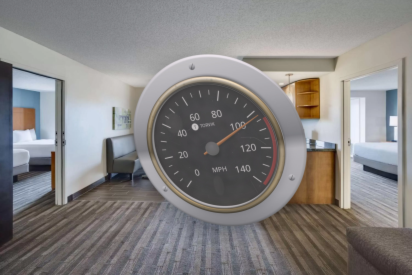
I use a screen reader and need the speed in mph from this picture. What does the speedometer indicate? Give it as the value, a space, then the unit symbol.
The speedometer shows 102.5 mph
